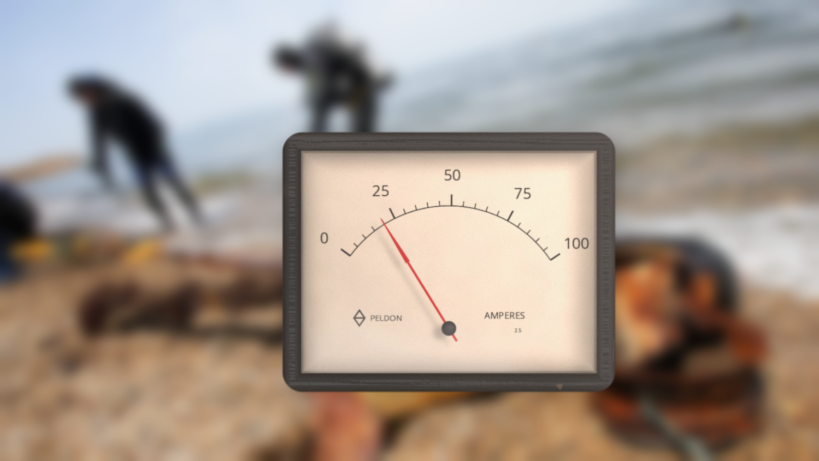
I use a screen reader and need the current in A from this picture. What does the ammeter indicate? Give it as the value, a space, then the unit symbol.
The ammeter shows 20 A
